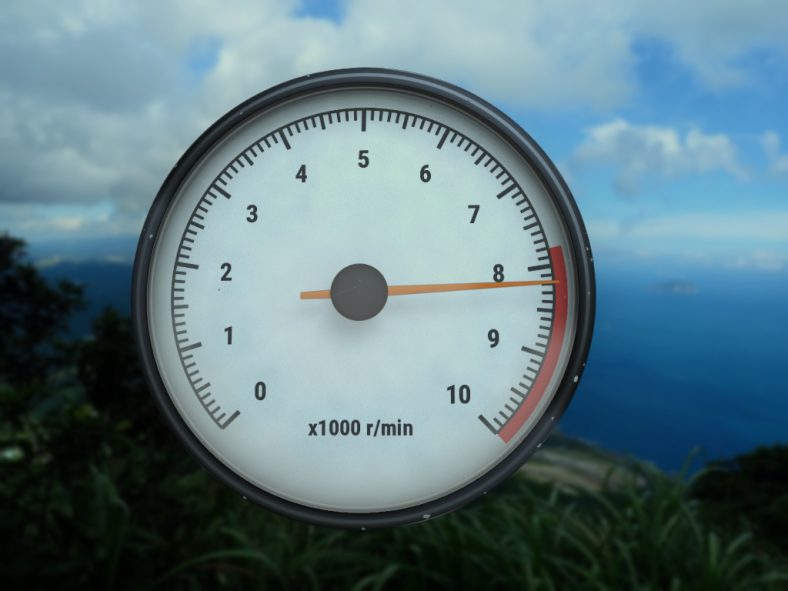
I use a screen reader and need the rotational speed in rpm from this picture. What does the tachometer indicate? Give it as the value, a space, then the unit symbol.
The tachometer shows 8200 rpm
